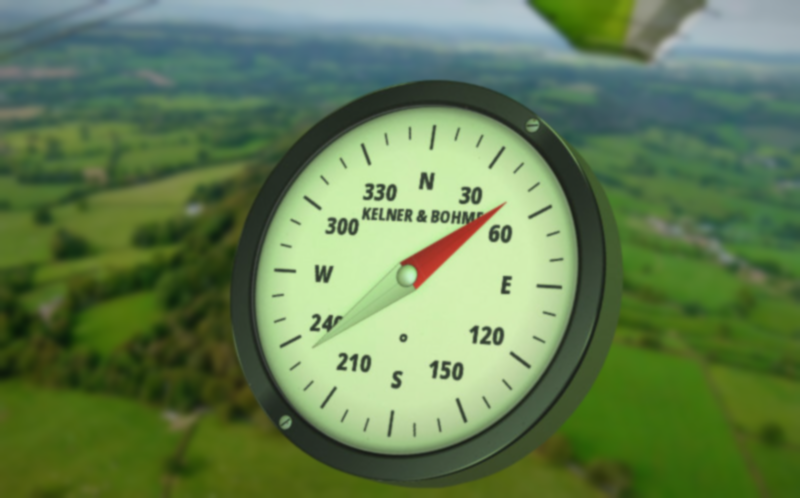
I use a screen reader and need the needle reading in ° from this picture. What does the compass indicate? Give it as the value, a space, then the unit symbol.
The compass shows 50 °
